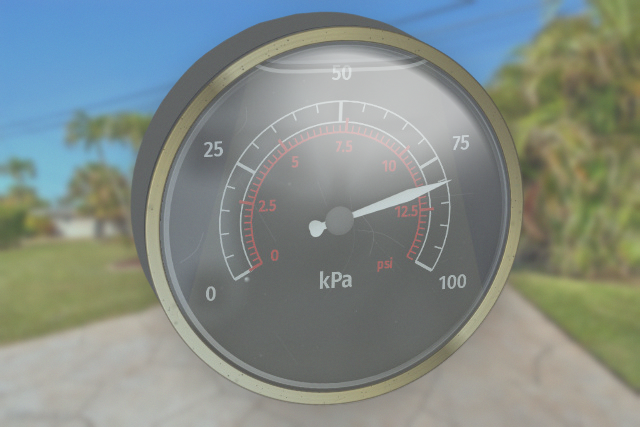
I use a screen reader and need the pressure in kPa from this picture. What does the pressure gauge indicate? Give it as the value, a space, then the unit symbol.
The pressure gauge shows 80 kPa
